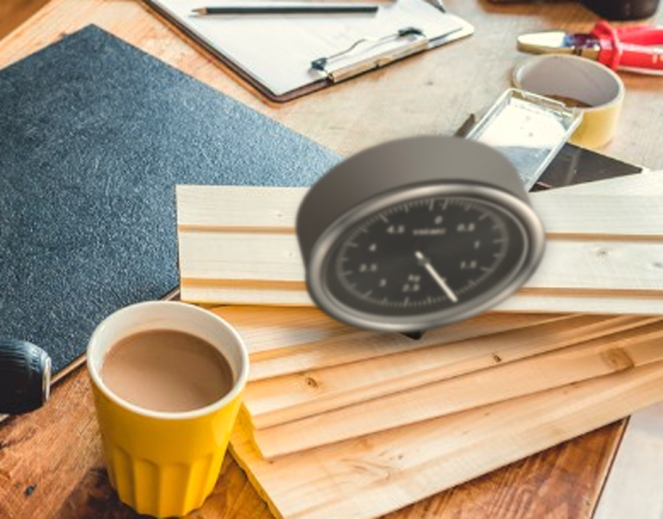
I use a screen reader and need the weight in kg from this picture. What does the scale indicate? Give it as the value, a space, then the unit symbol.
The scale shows 2 kg
